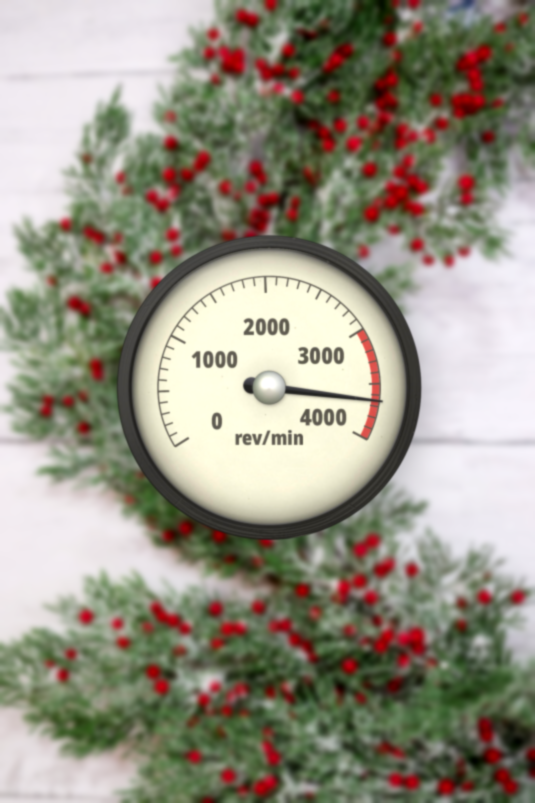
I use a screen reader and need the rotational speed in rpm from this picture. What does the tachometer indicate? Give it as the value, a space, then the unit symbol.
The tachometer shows 3650 rpm
